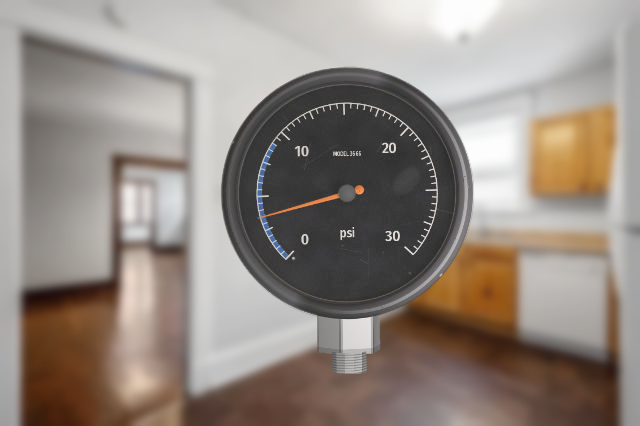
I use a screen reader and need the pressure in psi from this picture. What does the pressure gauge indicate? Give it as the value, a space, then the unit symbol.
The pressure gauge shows 3.5 psi
